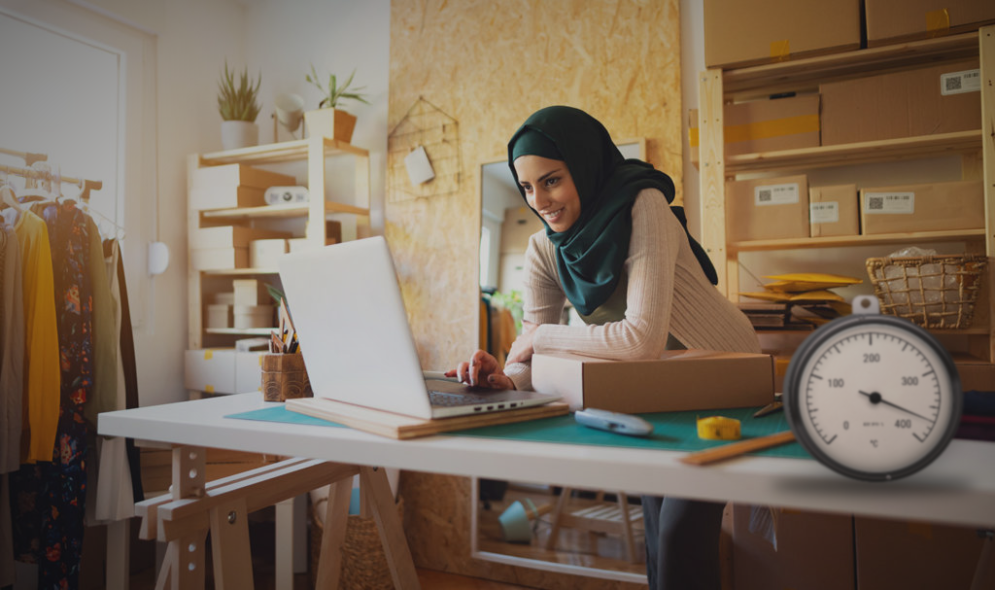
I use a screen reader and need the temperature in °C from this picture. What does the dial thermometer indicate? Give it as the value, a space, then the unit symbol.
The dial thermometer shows 370 °C
